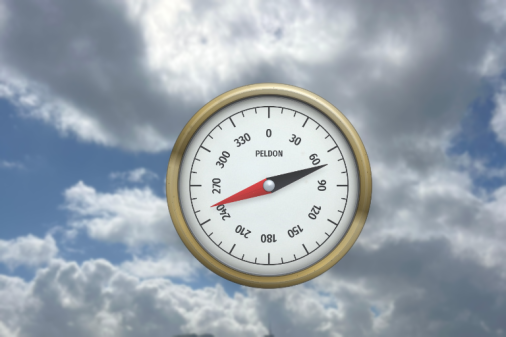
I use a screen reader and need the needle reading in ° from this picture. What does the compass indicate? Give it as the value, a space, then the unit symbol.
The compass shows 250 °
